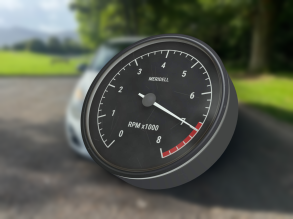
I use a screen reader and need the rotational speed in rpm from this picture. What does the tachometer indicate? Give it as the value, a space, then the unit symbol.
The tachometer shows 7000 rpm
